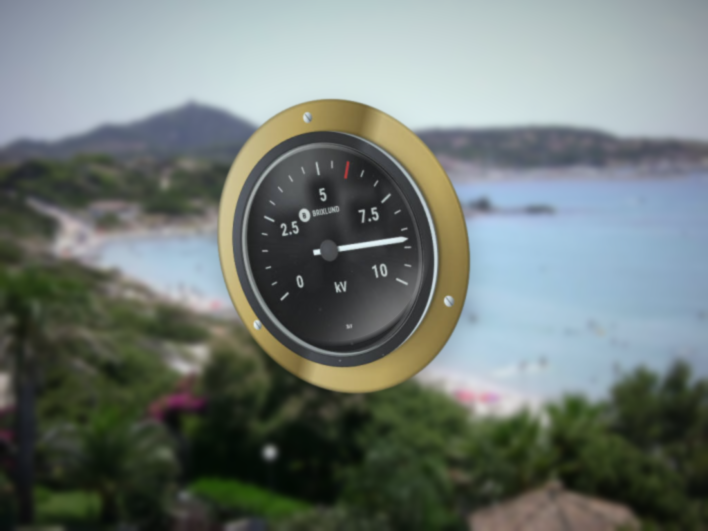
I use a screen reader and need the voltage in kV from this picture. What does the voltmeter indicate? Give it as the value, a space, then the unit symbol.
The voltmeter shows 8.75 kV
